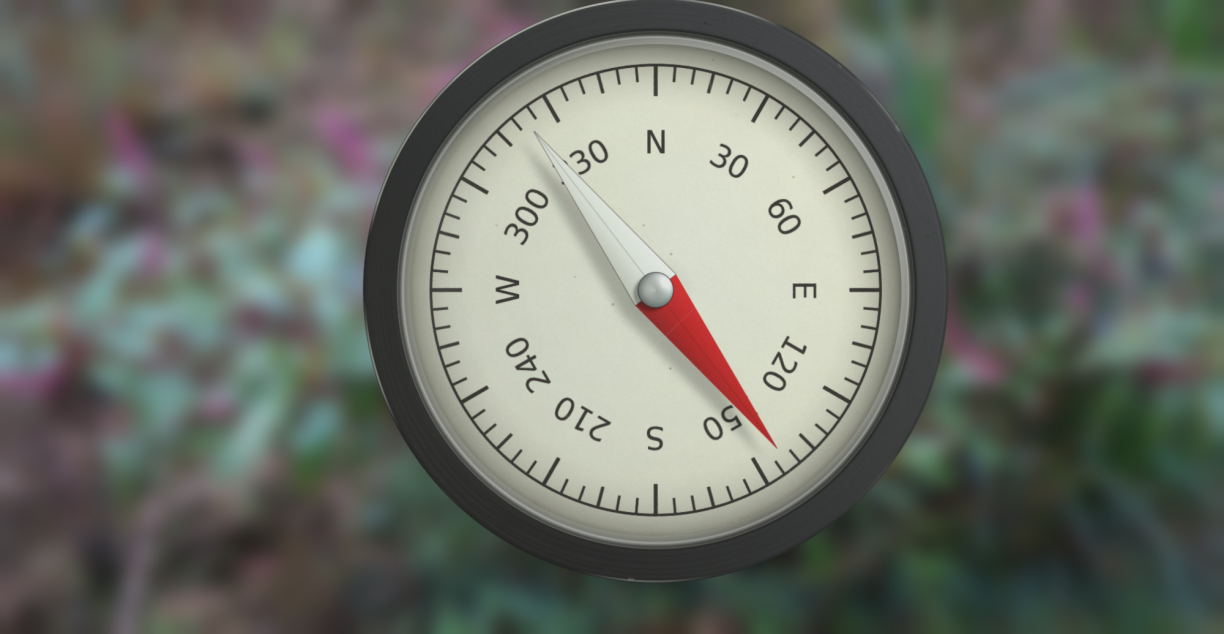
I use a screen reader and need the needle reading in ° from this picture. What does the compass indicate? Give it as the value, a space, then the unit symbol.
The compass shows 142.5 °
